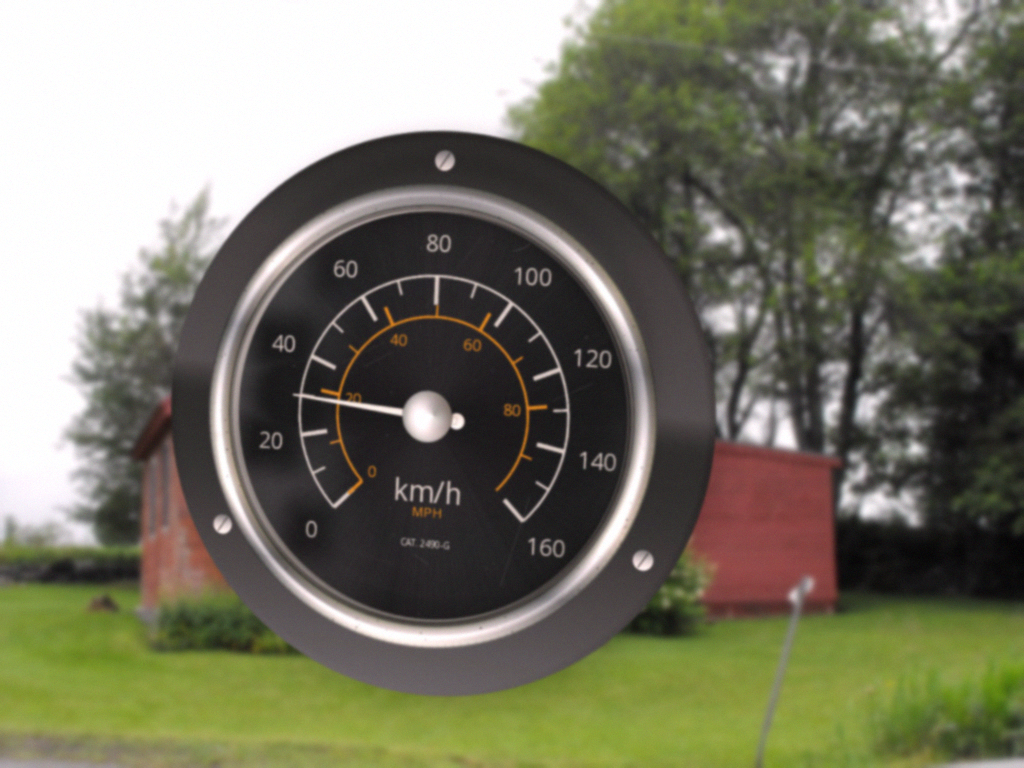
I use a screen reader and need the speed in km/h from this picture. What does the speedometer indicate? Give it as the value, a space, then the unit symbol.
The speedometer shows 30 km/h
